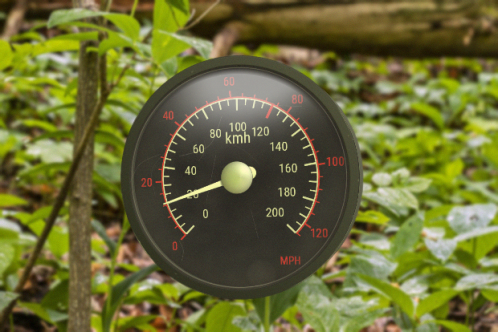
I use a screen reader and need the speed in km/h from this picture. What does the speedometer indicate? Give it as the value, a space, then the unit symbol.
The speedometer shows 20 km/h
